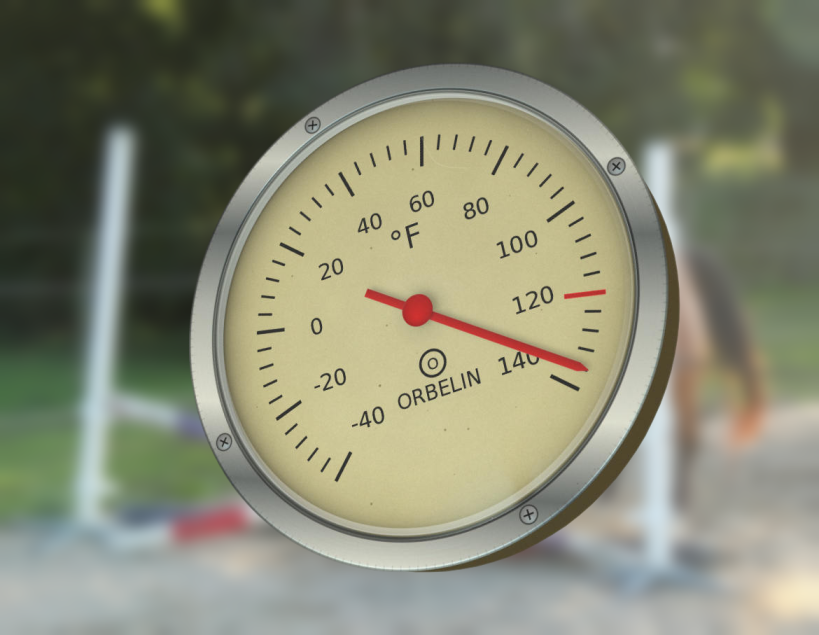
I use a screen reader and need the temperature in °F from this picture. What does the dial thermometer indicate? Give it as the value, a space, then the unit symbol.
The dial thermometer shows 136 °F
